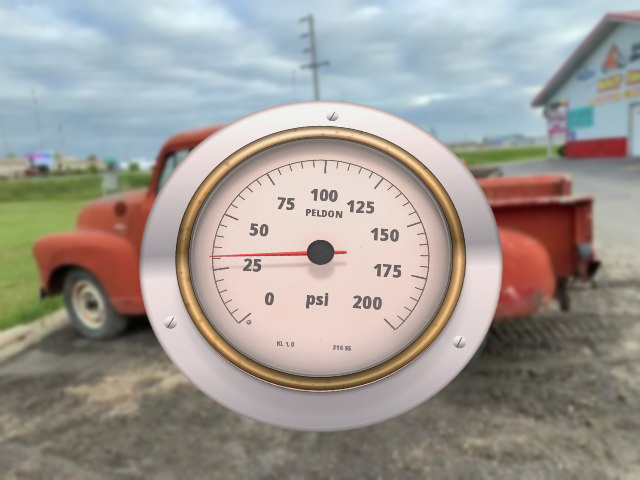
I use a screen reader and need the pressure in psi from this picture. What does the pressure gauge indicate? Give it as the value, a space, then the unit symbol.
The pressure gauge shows 30 psi
